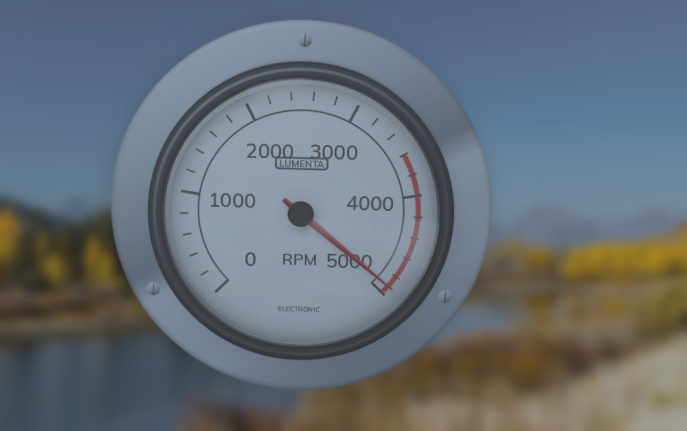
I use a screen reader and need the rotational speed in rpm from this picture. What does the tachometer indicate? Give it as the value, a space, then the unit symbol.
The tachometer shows 4900 rpm
